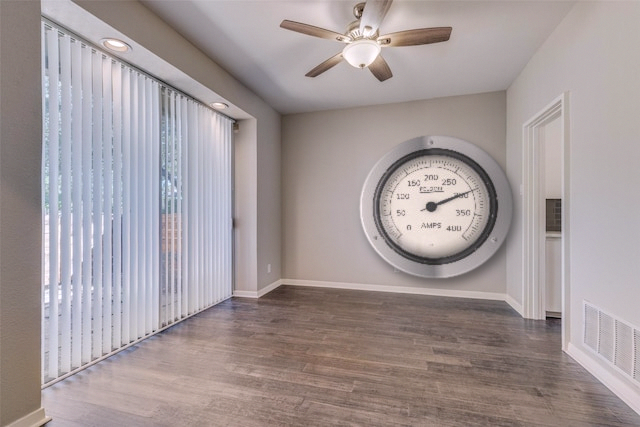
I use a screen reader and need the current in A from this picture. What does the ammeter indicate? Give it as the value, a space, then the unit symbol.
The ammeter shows 300 A
